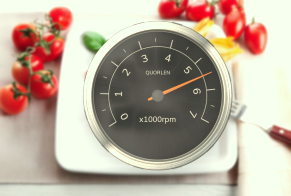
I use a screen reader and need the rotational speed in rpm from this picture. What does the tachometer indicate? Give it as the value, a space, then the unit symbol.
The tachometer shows 5500 rpm
